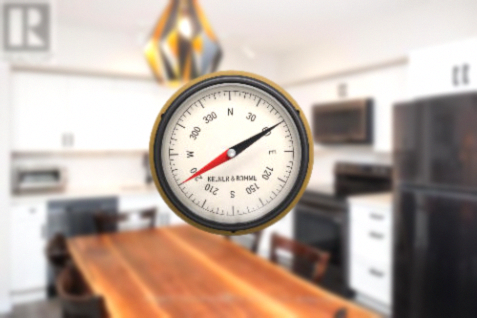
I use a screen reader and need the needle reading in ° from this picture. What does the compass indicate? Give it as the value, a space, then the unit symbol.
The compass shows 240 °
